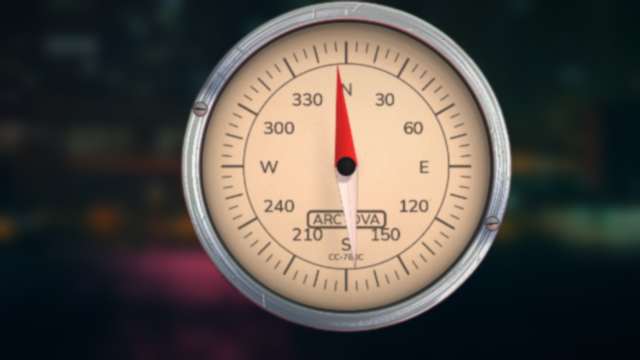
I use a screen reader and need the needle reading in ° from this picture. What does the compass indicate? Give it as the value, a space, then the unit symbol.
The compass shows 355 °
